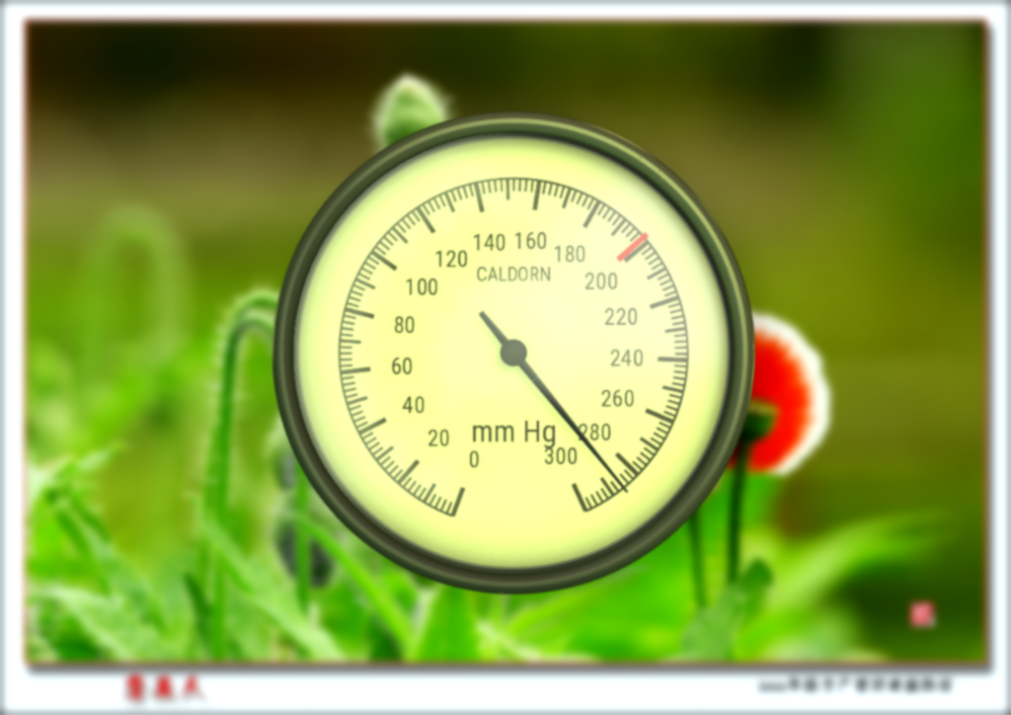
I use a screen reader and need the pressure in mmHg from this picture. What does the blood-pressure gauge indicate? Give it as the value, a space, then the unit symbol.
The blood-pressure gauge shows 286 mmHg
